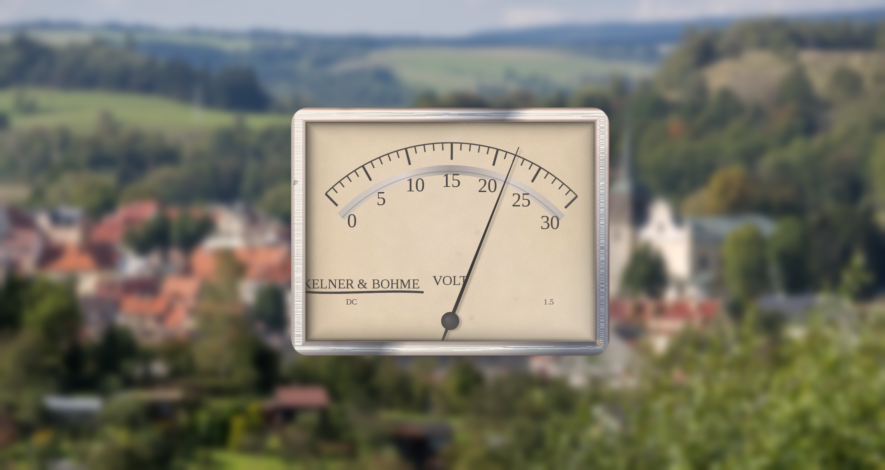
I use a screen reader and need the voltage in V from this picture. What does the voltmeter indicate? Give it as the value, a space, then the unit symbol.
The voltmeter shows 22 V
